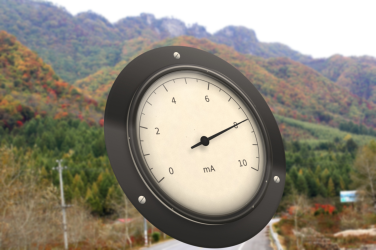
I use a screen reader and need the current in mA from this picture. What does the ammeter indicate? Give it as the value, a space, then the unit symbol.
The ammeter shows 8 mA
